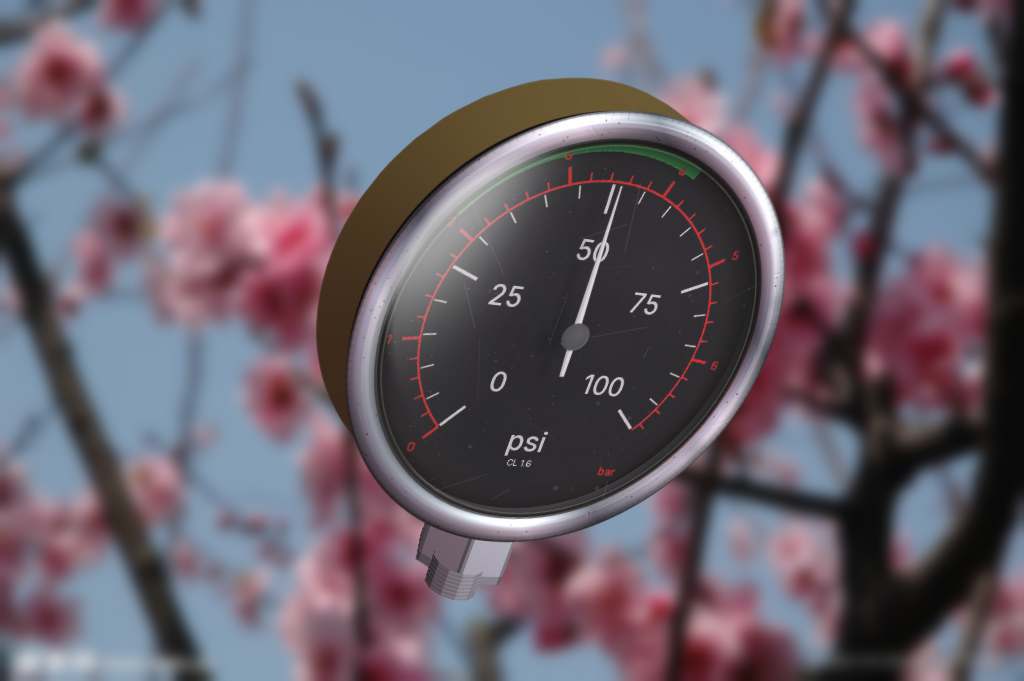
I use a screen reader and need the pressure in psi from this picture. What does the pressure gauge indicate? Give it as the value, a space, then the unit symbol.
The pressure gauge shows 50 psi
